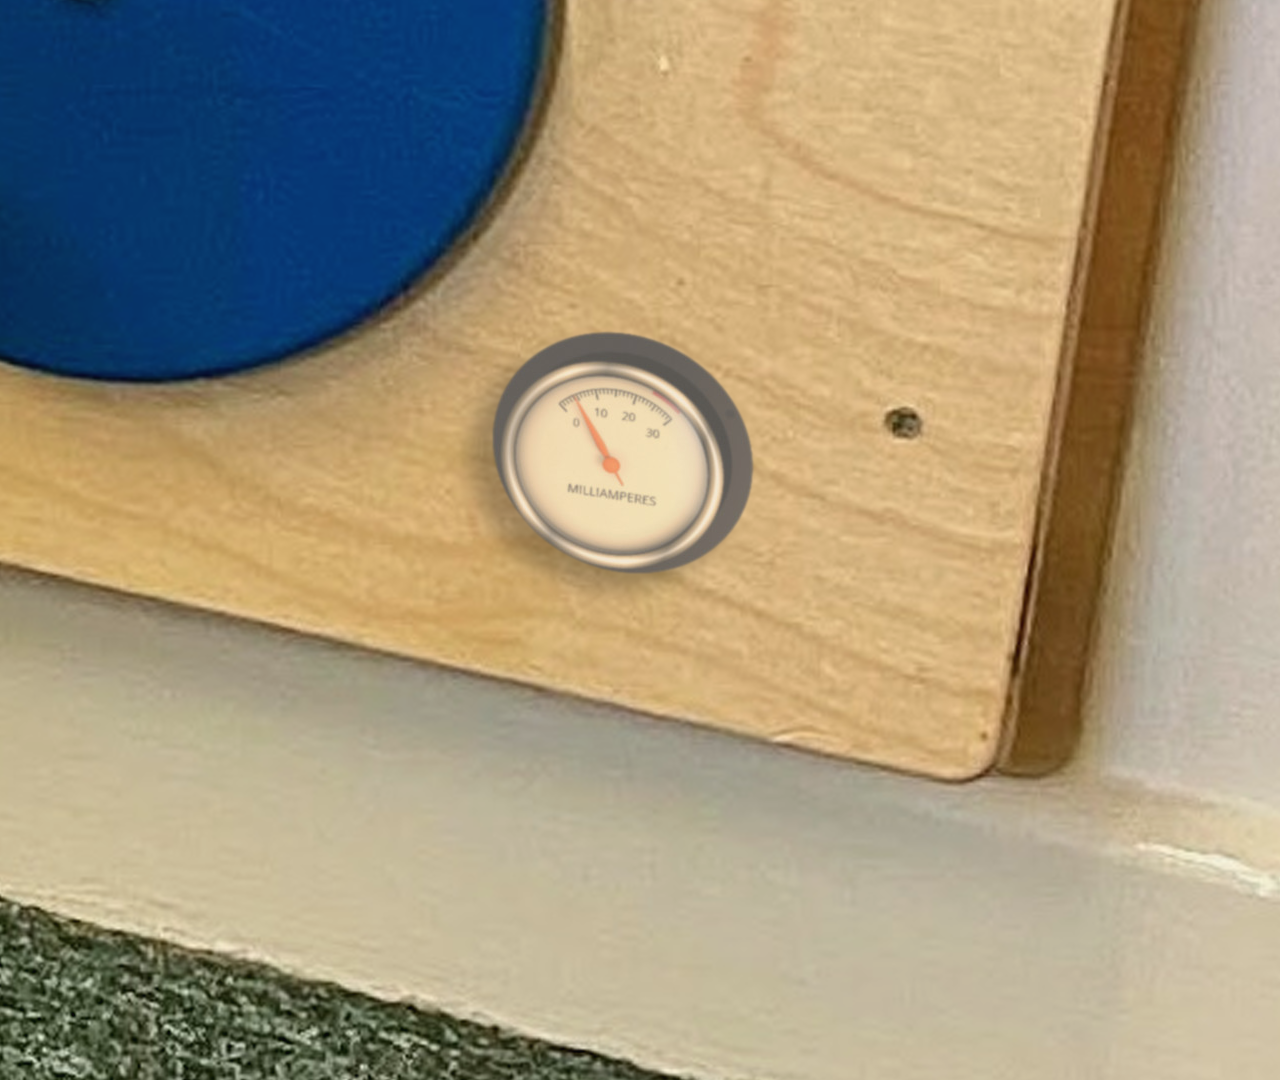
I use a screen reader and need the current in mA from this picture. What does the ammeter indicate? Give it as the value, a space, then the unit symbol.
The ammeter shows 5 mA
